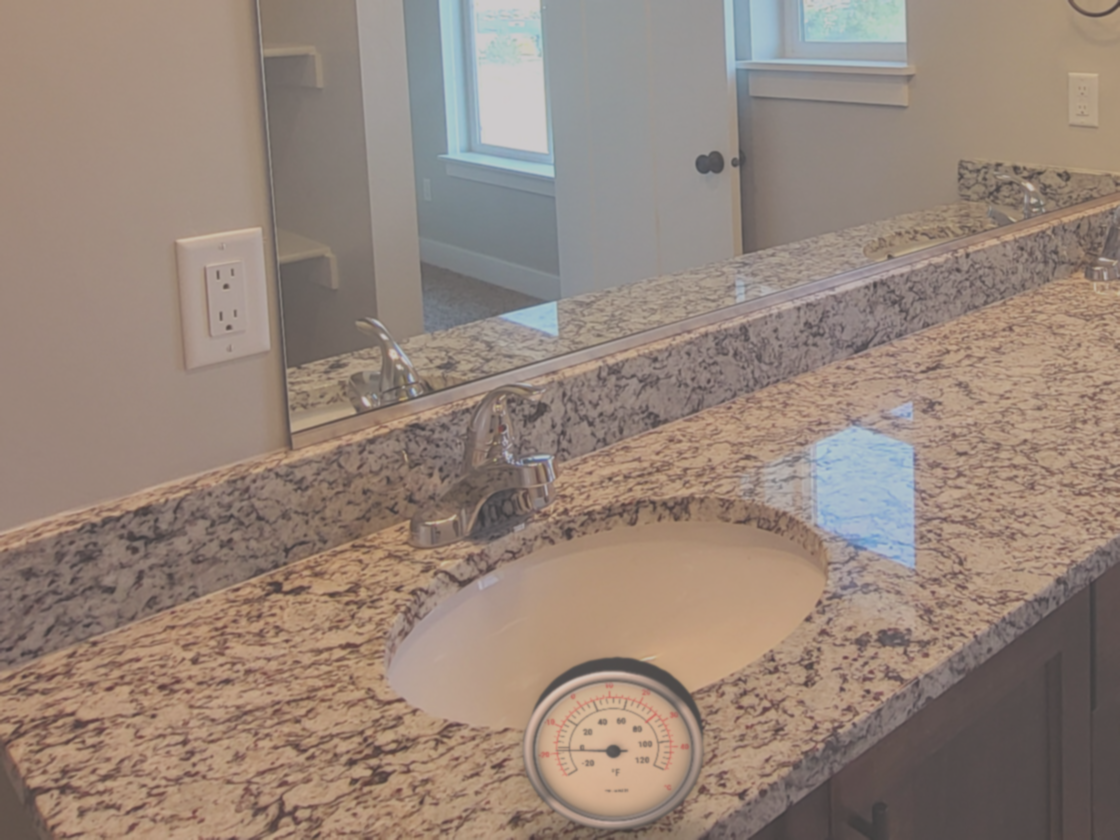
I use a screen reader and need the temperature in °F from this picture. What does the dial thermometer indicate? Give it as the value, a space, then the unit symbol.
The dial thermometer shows 0 °F
